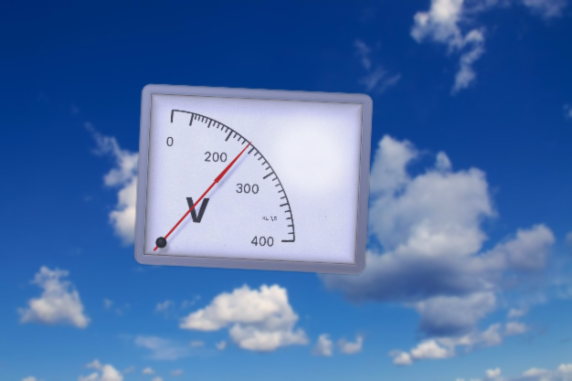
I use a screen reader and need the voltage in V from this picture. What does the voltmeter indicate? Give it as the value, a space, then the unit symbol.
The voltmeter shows 240 V
